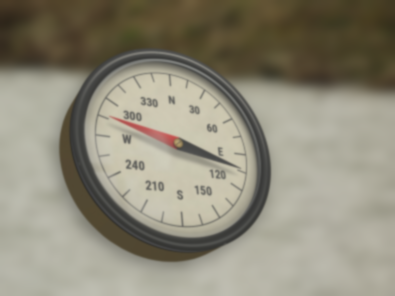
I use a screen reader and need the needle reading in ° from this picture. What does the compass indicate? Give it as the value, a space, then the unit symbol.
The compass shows 285 °
